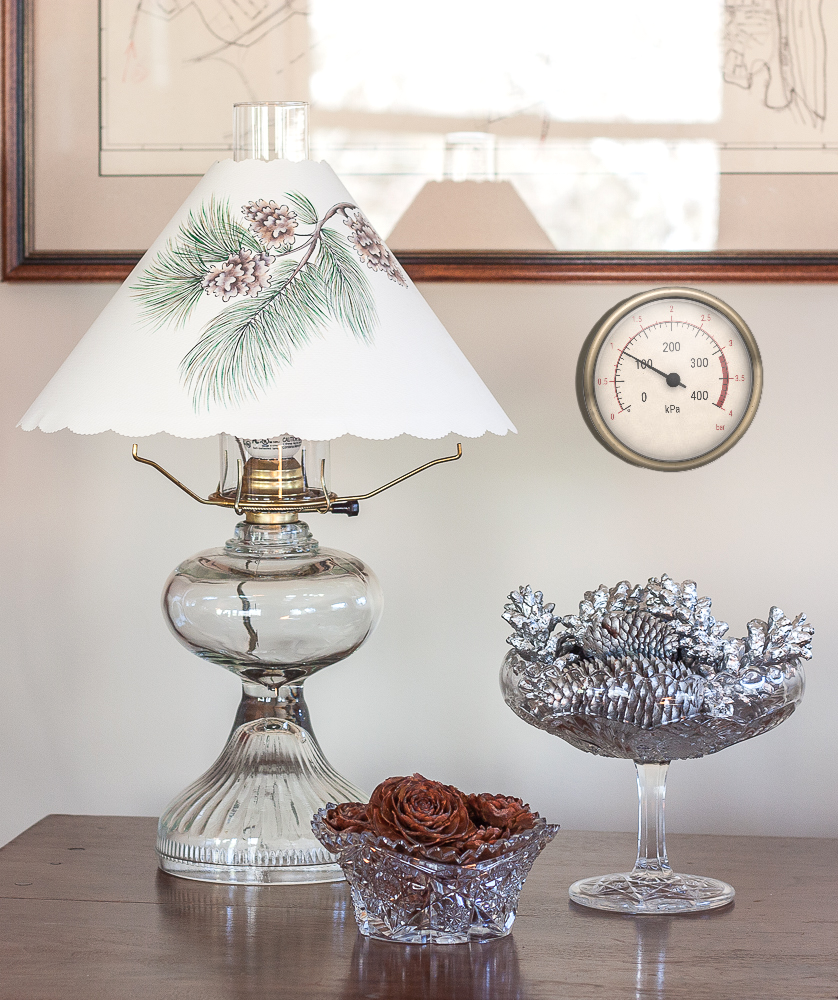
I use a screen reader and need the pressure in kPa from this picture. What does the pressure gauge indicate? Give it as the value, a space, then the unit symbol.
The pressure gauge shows 100 kPa
